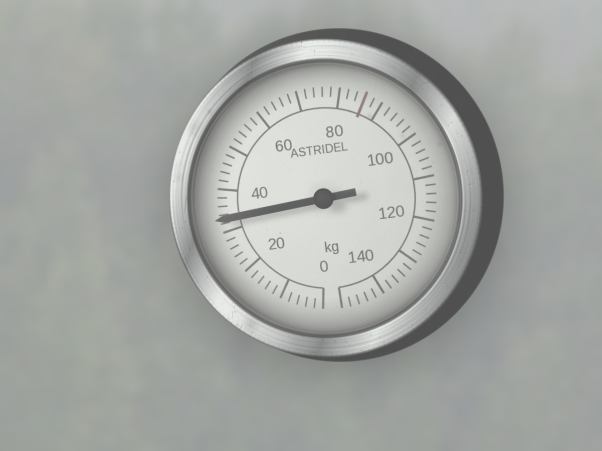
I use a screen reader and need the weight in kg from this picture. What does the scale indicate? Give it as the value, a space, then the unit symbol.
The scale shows 33 kg
